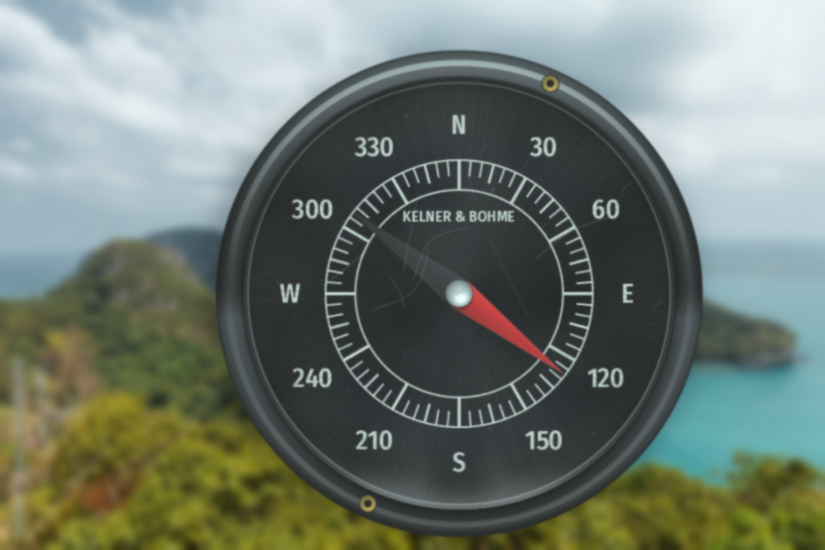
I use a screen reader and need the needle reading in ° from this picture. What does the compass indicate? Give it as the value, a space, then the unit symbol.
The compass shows 127.5 °
